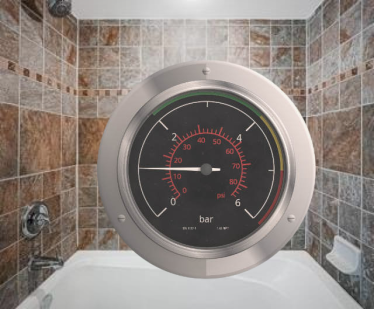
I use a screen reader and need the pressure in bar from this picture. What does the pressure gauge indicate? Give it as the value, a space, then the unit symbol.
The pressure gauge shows 1 bar
